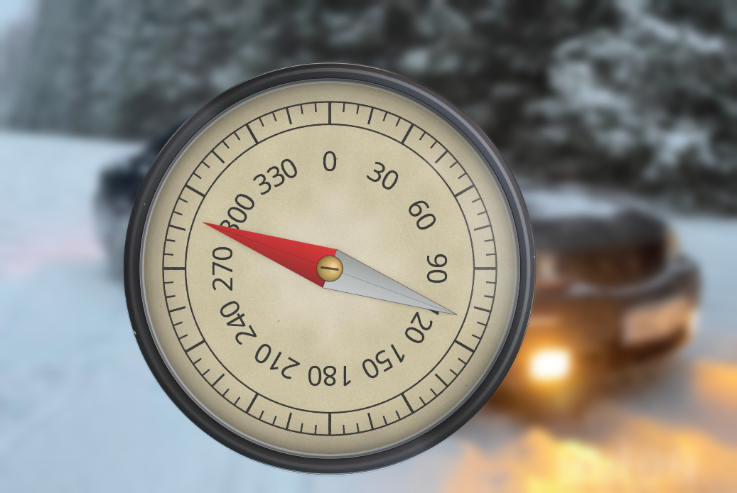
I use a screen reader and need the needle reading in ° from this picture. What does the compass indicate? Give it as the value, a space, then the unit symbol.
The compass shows 290 °
